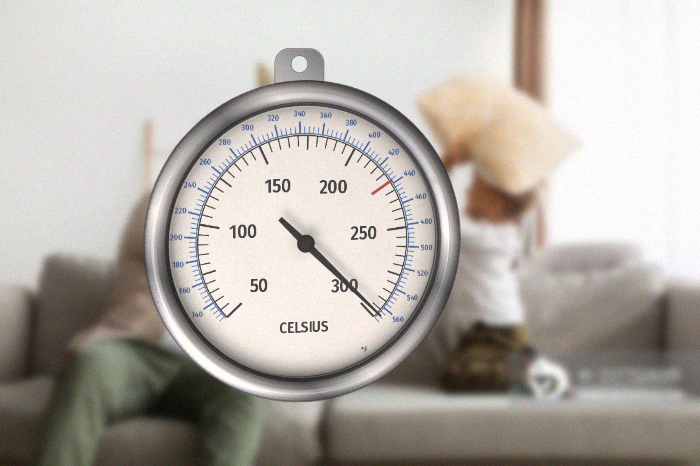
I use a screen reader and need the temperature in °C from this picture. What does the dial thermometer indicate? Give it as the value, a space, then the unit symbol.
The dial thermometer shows 297.5 °C
